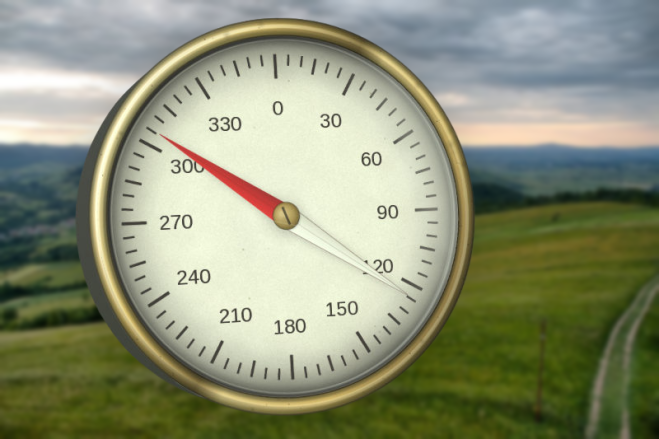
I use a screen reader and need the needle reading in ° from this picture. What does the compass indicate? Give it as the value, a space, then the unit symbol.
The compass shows 305 °
